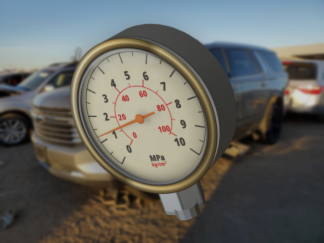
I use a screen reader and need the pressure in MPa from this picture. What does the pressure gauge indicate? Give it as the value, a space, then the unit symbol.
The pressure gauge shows 1.25 MPa
